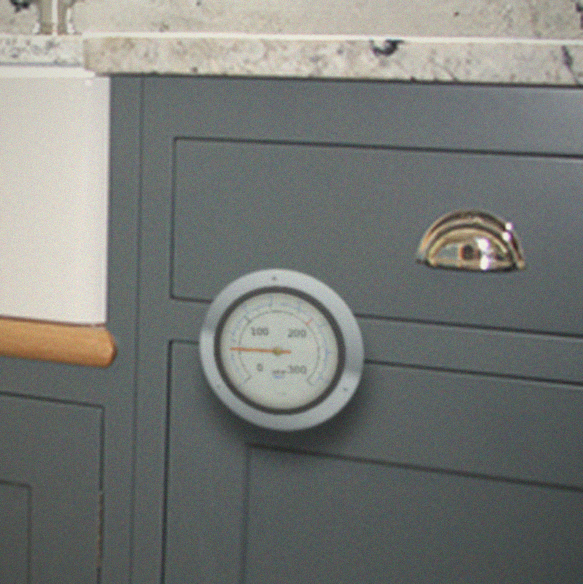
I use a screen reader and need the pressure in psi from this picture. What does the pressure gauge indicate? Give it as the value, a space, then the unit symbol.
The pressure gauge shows 50 psi
